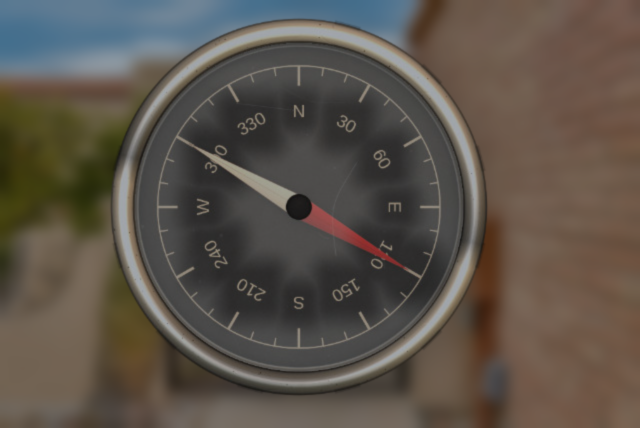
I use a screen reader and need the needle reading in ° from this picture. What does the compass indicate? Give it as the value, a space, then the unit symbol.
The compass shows 120 °
